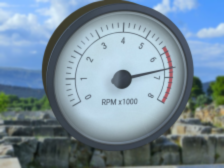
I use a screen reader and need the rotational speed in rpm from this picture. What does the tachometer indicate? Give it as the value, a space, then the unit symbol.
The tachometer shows 6600 rpm
